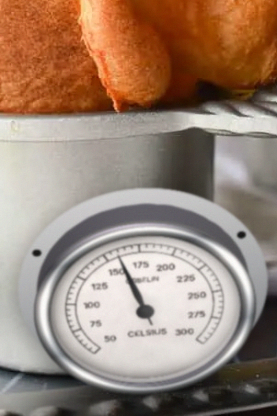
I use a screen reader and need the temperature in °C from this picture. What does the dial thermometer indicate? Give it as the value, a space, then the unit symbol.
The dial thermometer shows 160 °C
